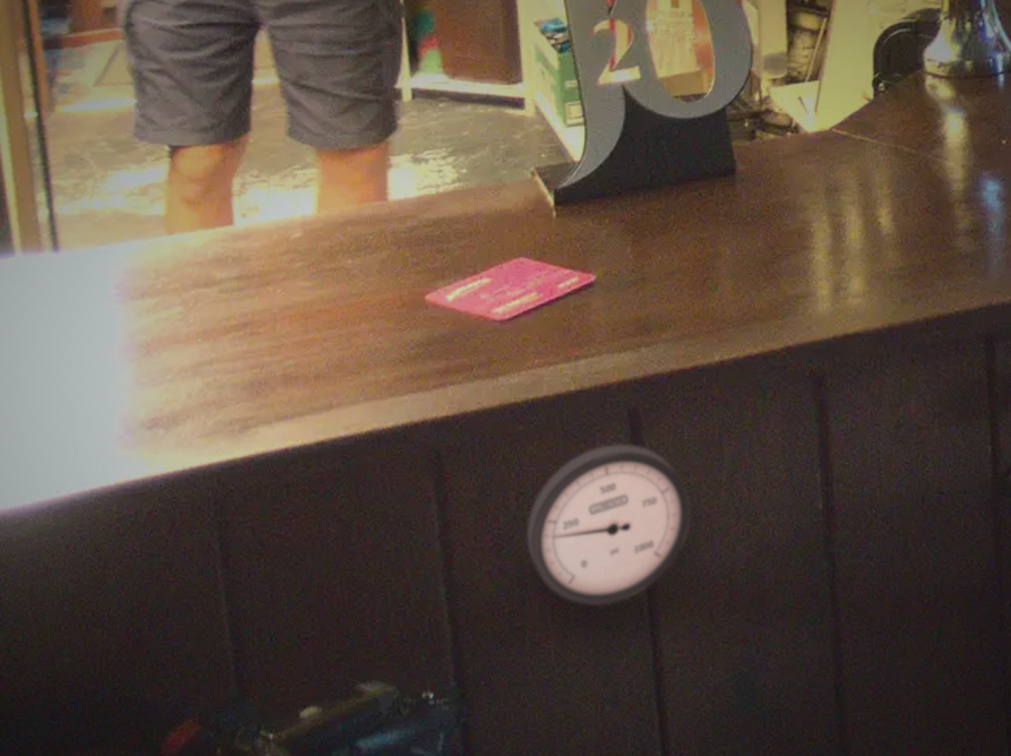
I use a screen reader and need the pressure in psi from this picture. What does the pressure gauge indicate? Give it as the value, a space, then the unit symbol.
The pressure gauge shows 200 psi
